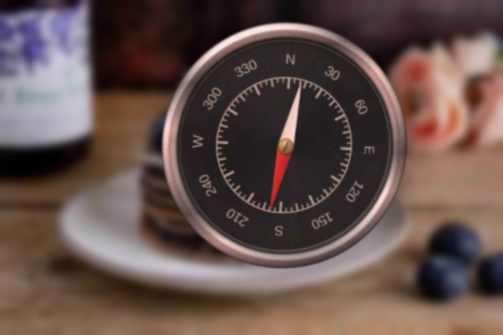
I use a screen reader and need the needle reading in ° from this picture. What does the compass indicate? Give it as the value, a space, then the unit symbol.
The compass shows 190 °
